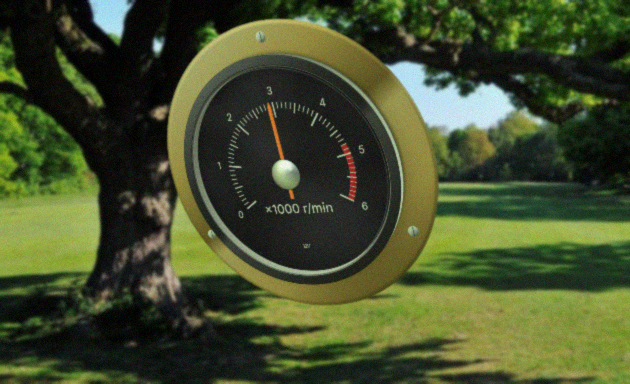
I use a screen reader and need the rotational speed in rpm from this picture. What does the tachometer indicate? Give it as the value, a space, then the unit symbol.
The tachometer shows 3000 rpm
